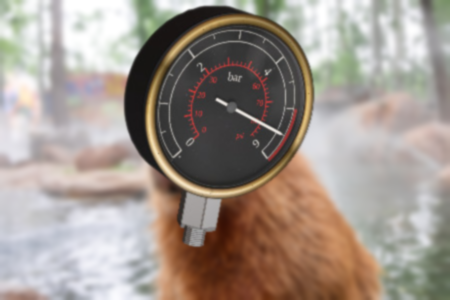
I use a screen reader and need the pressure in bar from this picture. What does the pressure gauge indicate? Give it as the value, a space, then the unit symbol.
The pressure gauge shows 5.5 bar
